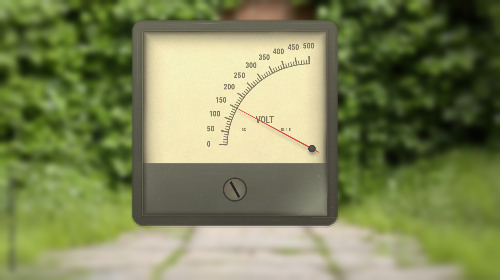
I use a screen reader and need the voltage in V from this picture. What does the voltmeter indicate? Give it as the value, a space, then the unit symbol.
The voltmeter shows 150 V
